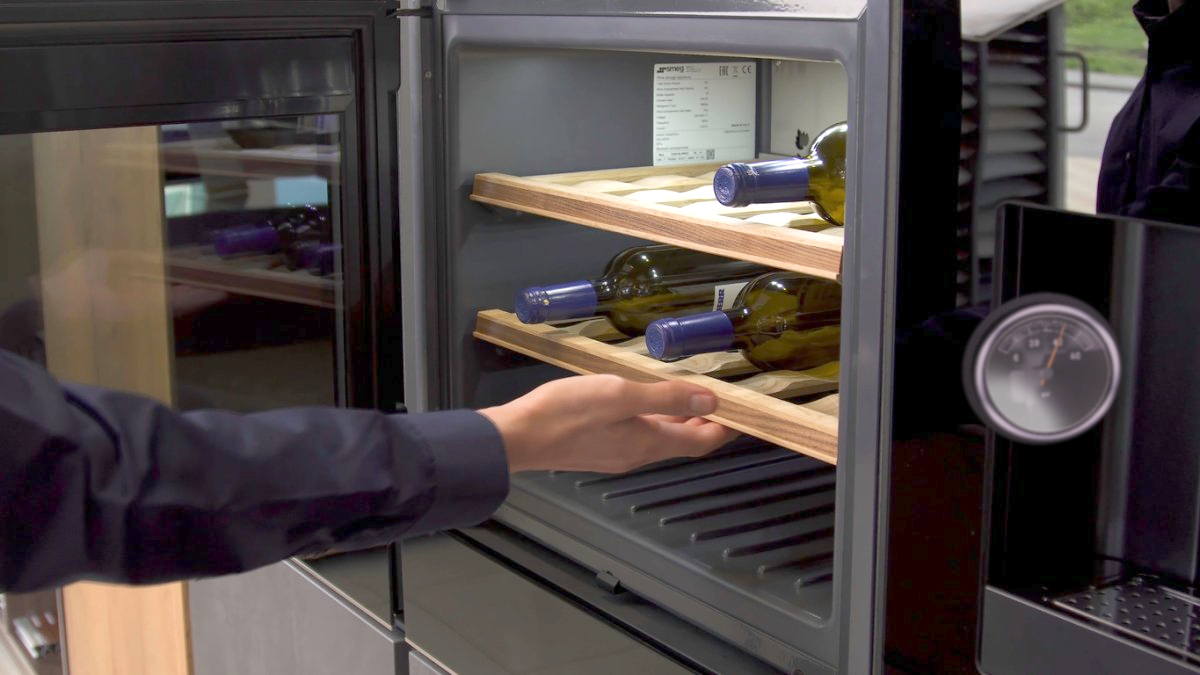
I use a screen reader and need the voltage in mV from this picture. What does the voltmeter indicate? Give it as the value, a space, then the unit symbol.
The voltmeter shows 40 mV
